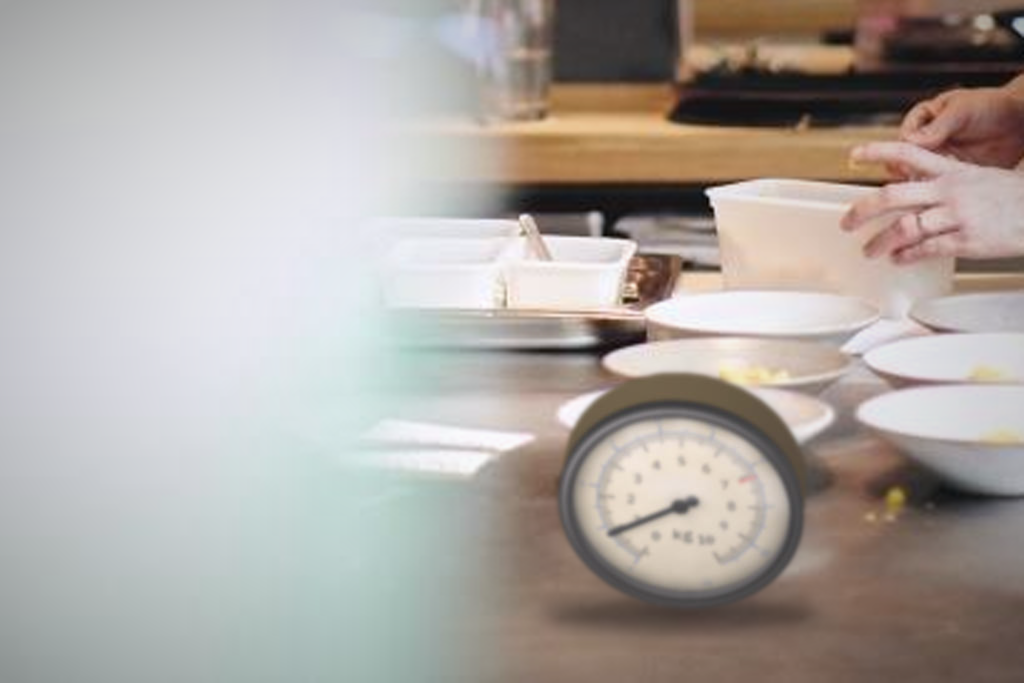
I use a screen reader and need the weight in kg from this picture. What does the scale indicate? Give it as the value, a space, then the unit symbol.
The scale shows 1 kg
